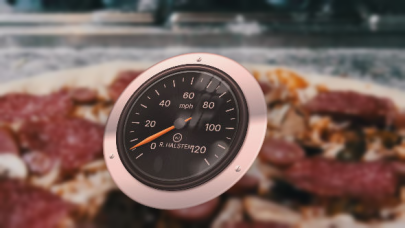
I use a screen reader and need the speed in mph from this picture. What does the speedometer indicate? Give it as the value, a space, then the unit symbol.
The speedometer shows 5 mph
